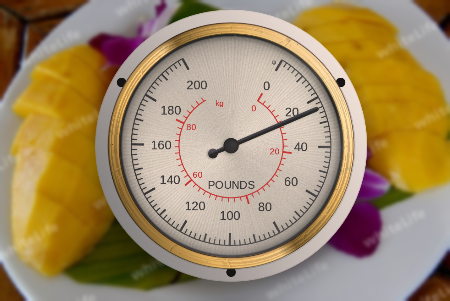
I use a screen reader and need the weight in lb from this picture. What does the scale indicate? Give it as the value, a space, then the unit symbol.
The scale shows 24 lb
